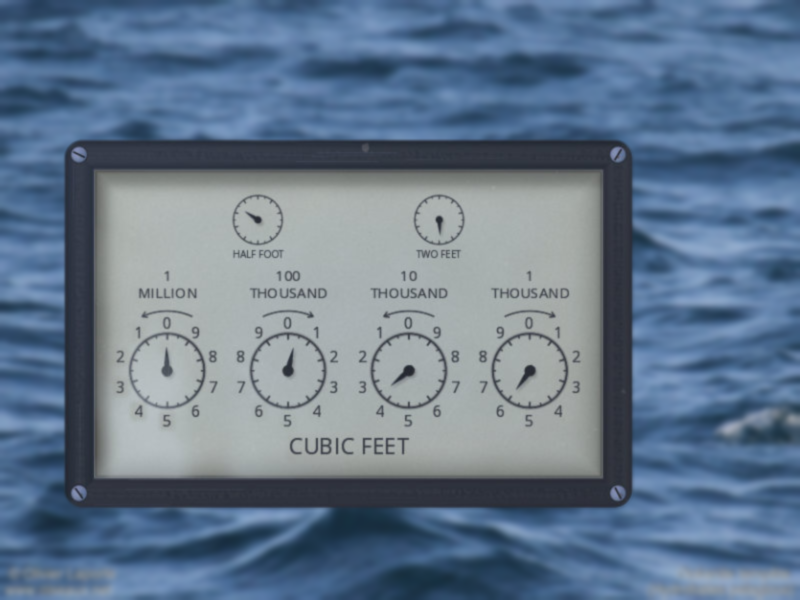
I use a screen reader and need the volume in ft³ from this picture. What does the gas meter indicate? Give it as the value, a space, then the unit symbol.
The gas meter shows 3600 ft³
